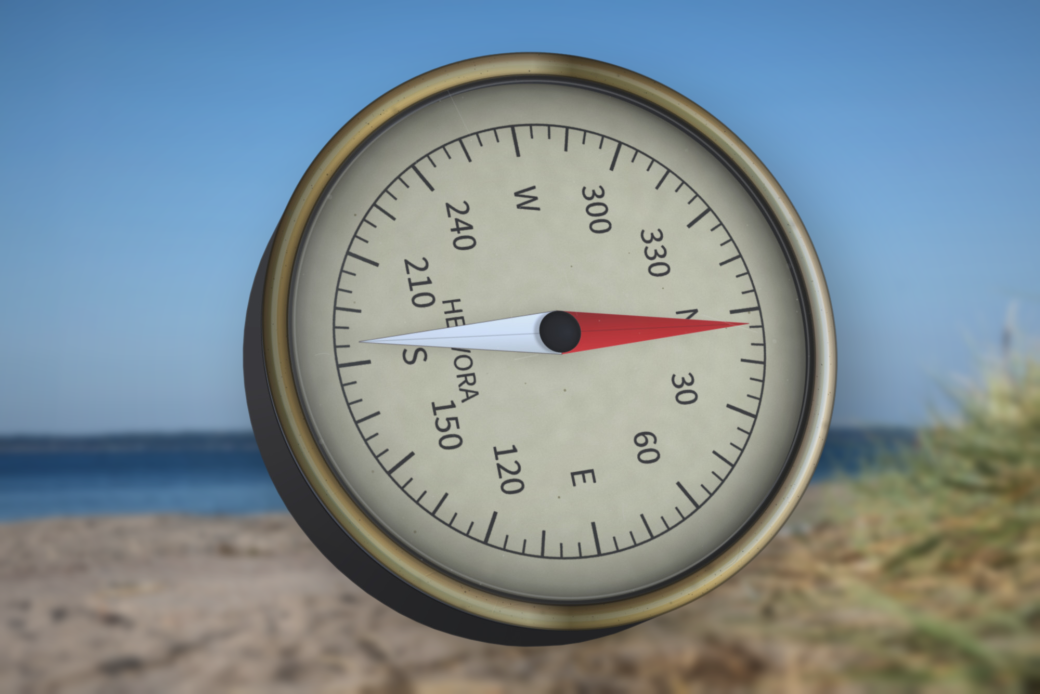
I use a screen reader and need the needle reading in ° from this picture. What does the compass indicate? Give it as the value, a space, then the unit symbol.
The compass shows 5 °
